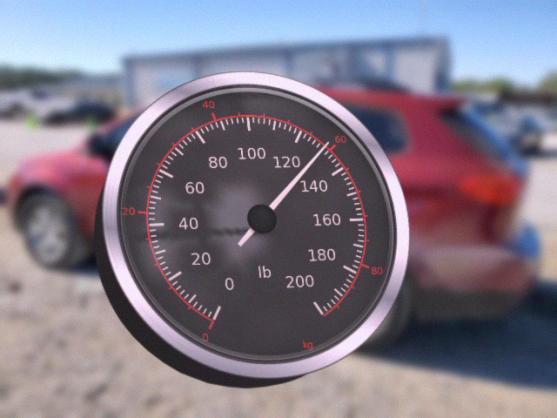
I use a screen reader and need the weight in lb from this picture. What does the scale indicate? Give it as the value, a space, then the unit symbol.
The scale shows 130 lb
